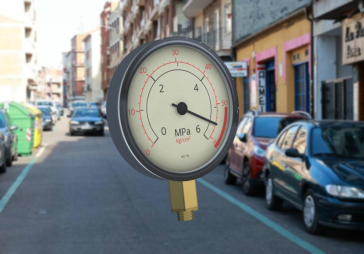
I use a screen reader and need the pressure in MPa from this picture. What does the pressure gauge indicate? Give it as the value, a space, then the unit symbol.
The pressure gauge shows 5.5 MPa
